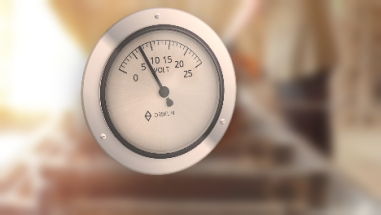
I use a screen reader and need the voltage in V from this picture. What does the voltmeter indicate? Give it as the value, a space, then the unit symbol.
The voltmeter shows 7 V
